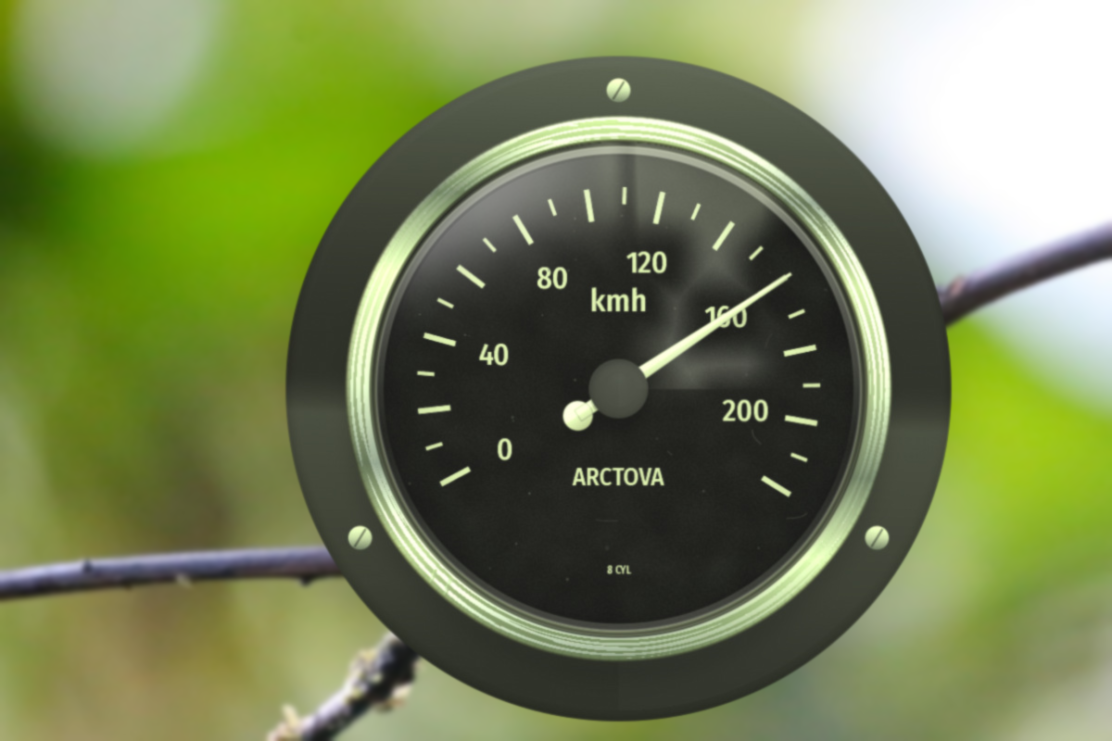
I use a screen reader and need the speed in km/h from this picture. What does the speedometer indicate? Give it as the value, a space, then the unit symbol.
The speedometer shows 160 km/h
